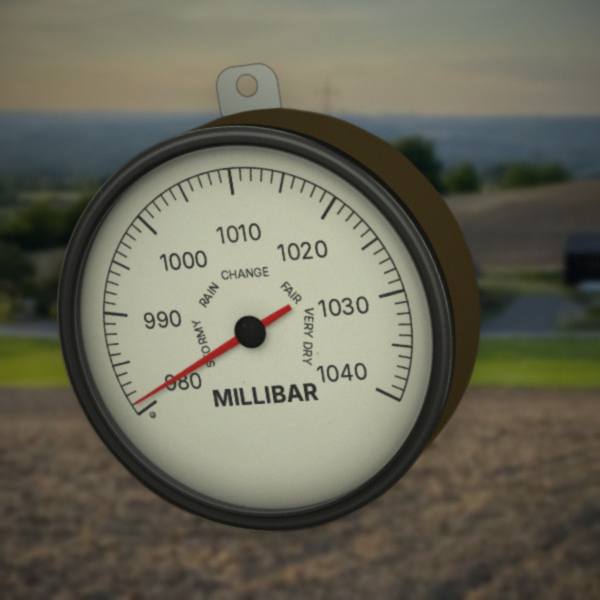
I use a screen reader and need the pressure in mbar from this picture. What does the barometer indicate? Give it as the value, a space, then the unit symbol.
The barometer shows 981 mbar
